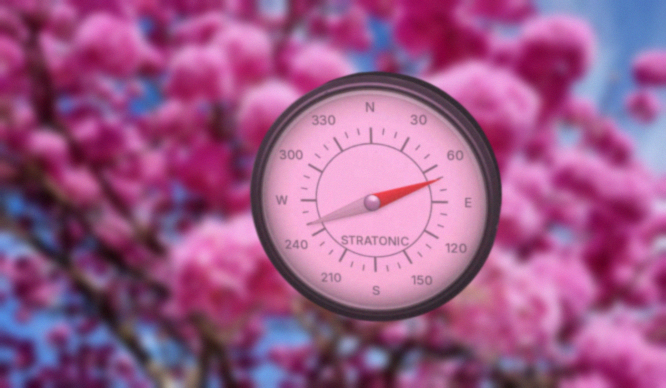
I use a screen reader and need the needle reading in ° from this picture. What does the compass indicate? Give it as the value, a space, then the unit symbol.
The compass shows 70 °
